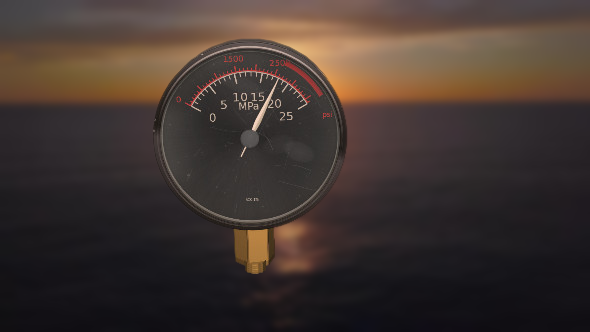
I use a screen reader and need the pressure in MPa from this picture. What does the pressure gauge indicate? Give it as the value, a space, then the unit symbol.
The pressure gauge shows 18 MPa
